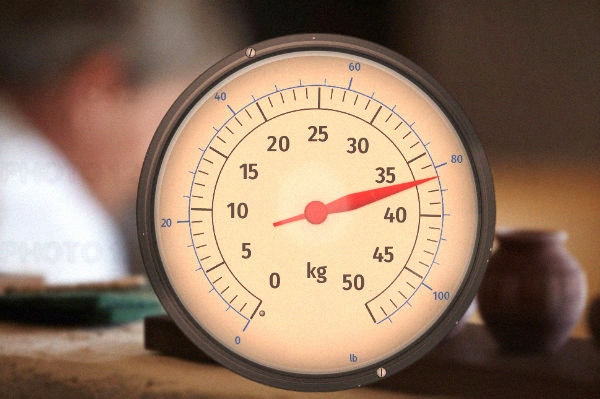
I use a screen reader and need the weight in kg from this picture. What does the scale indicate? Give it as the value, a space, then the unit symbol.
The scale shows 37 kg
